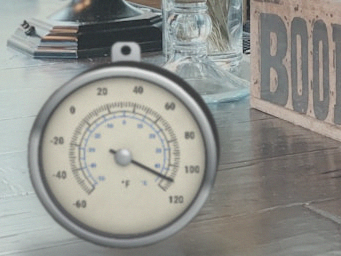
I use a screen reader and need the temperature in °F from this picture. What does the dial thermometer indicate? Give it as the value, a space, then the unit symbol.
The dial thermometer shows 110 °F
